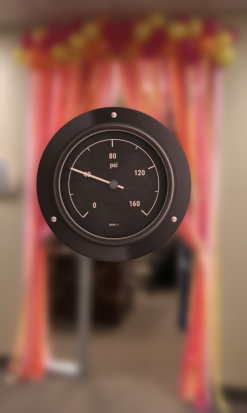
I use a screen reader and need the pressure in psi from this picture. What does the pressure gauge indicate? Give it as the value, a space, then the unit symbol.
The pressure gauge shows 40 psi
